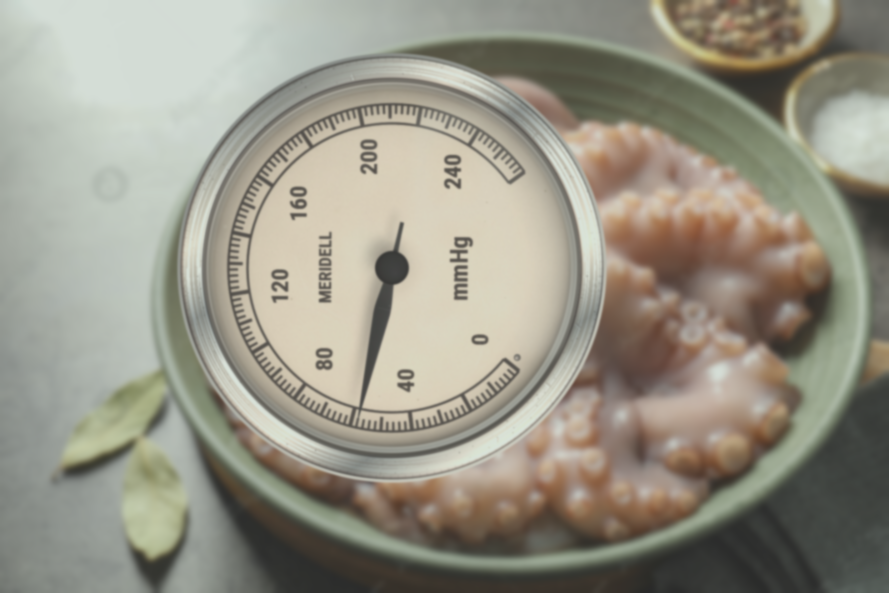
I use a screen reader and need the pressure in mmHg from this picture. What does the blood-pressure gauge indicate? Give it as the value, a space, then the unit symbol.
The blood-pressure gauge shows 58 mmHg
